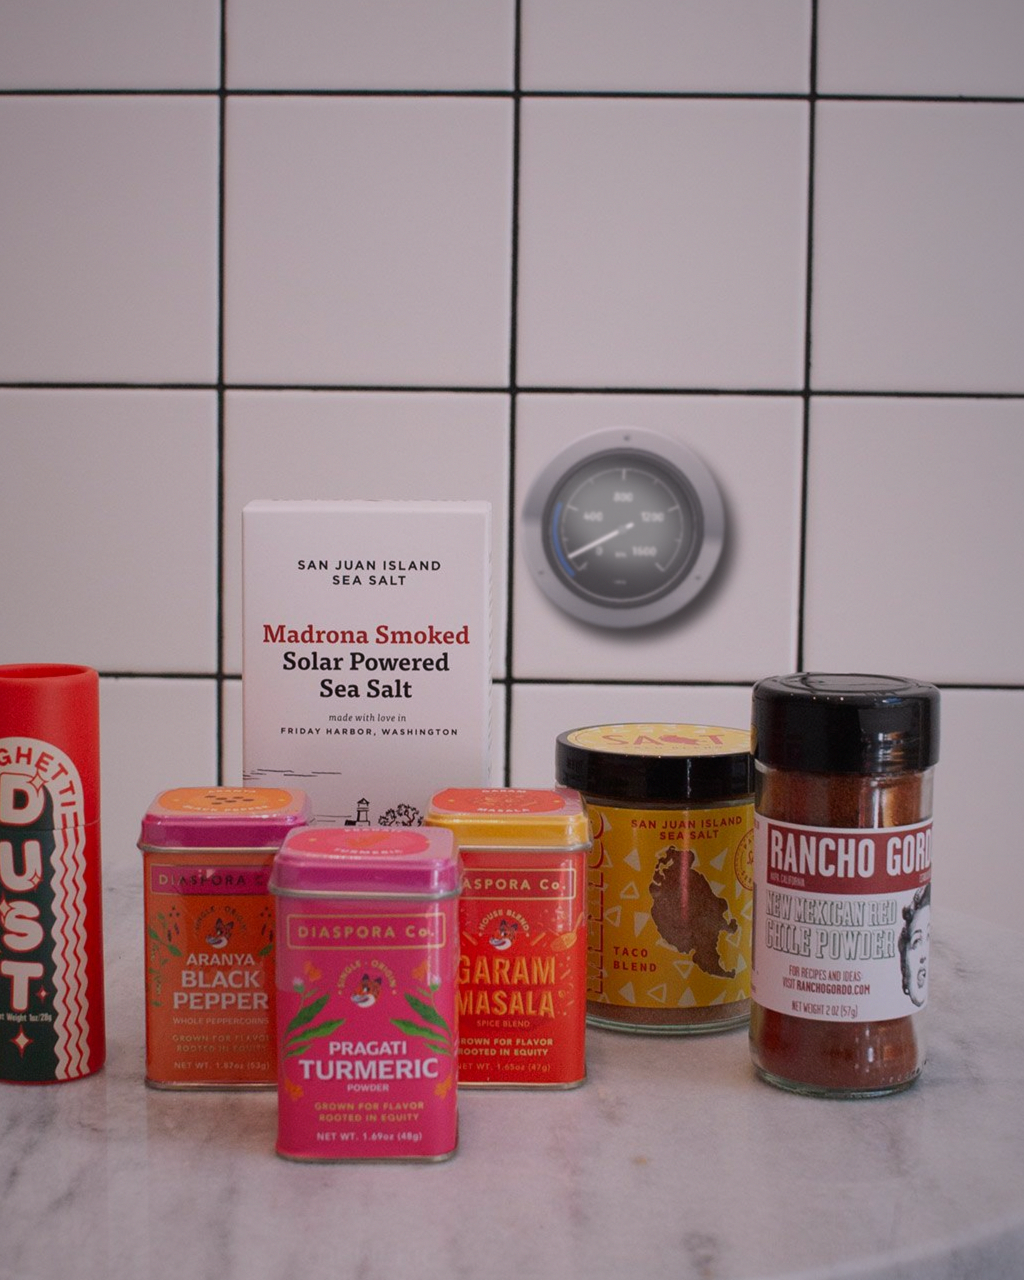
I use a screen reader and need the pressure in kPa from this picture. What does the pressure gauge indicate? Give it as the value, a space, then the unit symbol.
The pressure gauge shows 100 kPa
